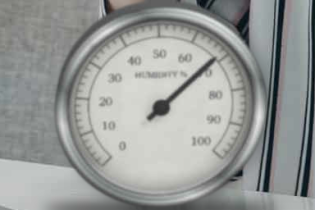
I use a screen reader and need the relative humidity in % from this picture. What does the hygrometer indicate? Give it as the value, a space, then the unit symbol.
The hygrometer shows 68 %
